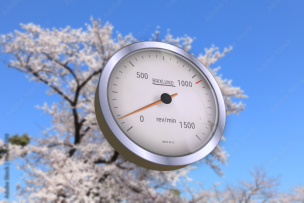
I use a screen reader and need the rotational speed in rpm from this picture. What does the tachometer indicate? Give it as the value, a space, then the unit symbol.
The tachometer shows 75 rpm
